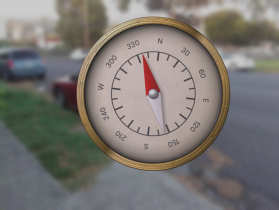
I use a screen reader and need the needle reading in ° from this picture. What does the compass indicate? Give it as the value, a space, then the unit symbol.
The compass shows 337.5 °
